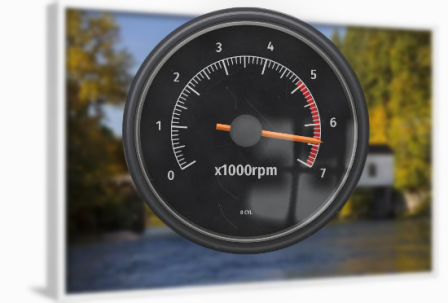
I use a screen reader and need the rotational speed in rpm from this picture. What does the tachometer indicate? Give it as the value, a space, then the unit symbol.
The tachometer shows 6400 rpm
